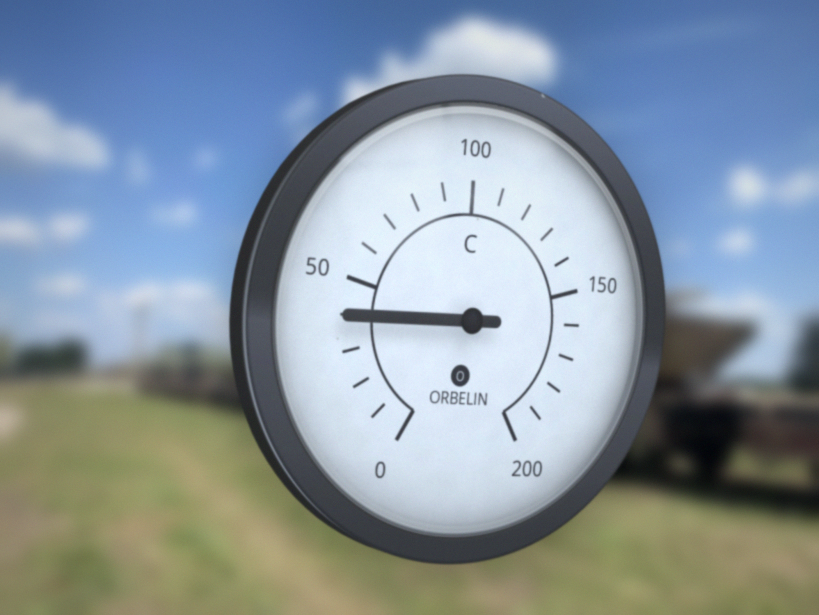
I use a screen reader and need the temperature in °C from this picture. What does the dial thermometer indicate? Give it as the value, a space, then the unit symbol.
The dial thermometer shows 40 °C
